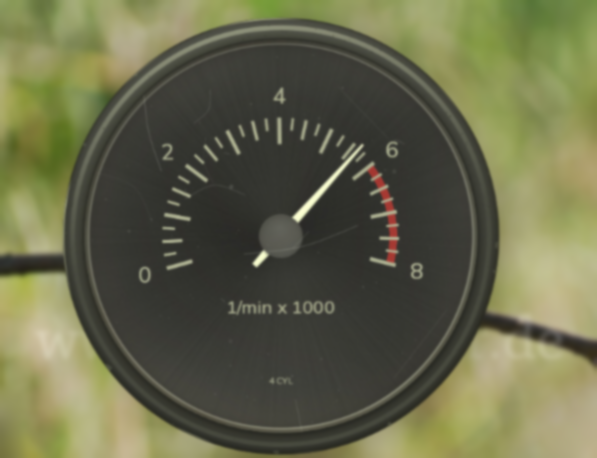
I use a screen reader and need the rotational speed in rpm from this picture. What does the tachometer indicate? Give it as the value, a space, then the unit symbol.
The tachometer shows 5625 rpm
